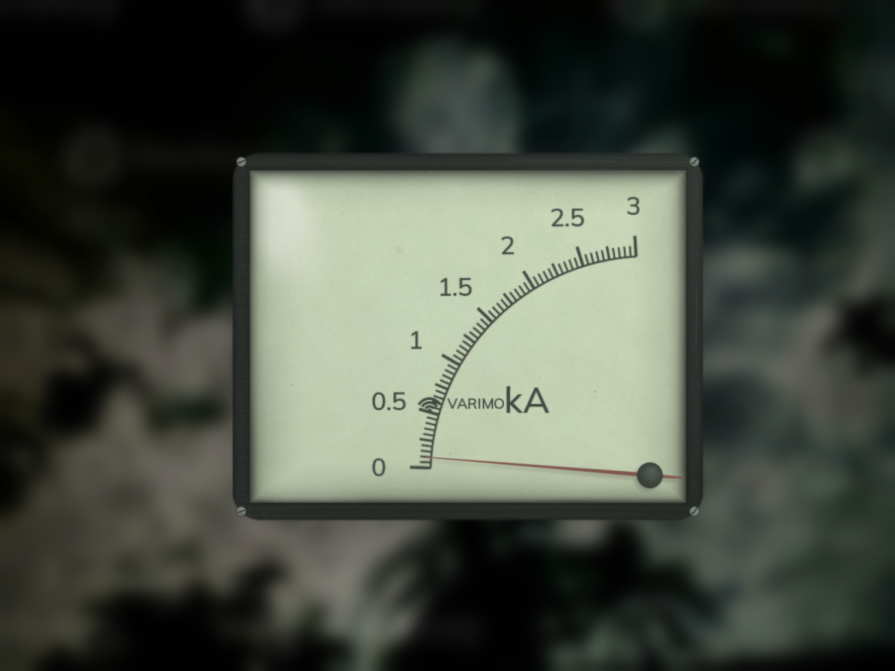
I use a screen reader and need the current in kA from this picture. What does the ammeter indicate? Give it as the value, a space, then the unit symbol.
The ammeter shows 0.1 kA
